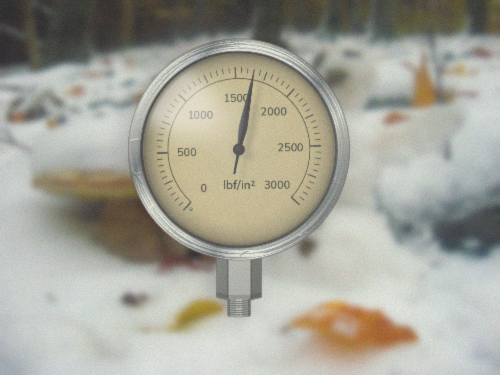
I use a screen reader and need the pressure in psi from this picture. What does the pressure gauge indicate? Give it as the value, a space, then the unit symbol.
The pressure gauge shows 1650 psi
